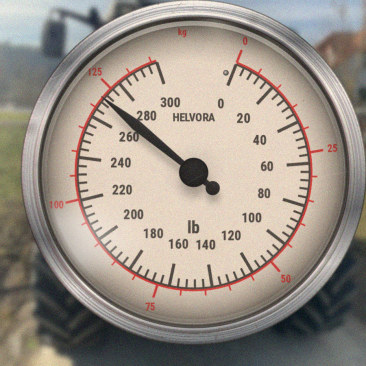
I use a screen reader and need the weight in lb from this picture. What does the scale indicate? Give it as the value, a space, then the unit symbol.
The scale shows 270 lb
